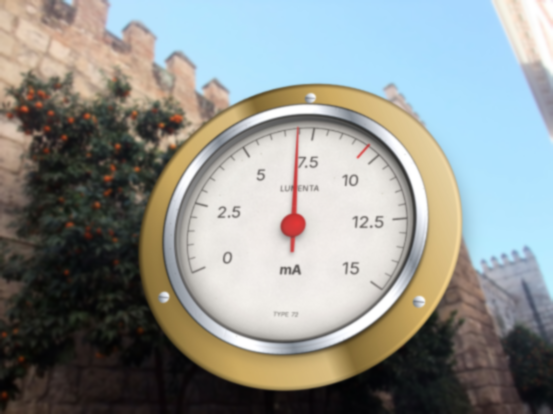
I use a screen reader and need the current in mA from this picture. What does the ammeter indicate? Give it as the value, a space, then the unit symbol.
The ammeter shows 7 mA
